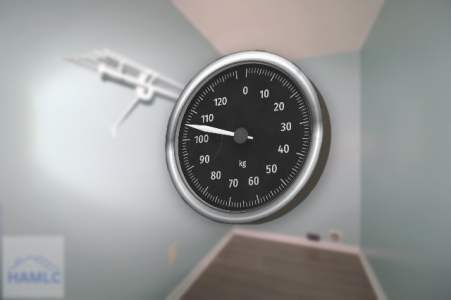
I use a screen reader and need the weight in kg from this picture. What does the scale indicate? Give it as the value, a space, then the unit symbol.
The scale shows 105 kg
